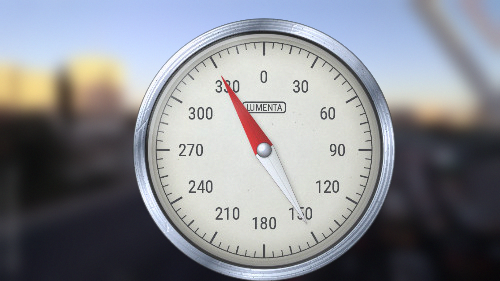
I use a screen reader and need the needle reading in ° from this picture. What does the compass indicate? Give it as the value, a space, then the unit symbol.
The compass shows 330 °
